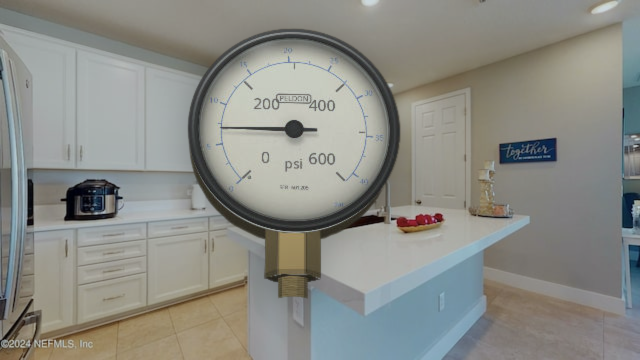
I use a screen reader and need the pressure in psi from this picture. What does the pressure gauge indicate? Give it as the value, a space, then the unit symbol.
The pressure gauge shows 100 psi
